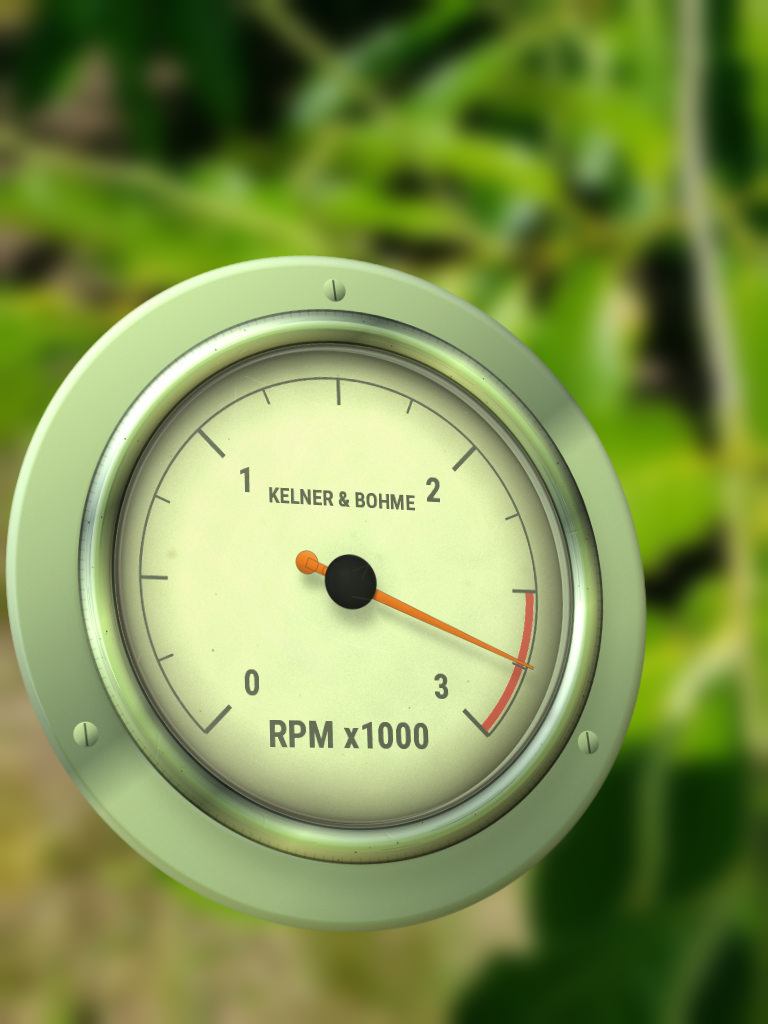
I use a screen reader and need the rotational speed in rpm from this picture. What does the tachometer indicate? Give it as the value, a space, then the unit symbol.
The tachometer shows 2750 rpm
